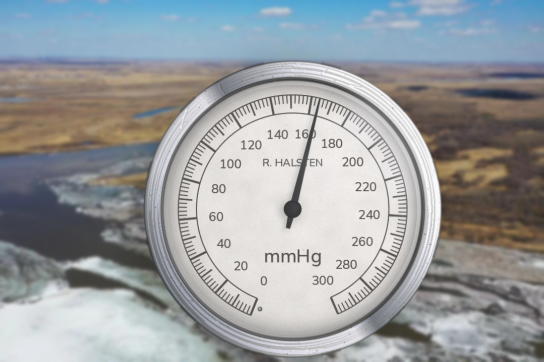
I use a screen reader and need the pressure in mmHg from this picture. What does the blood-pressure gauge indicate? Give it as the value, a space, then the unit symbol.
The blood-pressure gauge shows 164 mmHg
